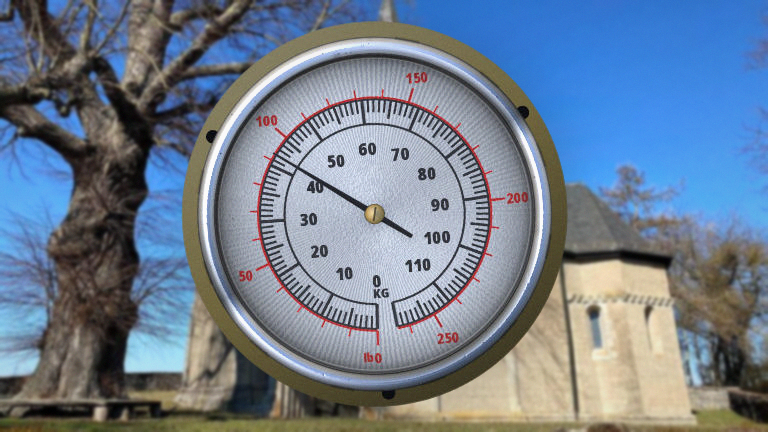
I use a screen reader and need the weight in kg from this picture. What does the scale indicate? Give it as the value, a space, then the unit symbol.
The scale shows 42 kg
